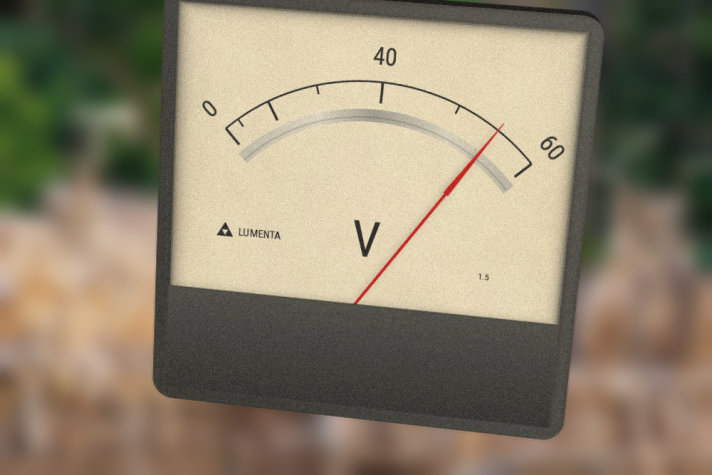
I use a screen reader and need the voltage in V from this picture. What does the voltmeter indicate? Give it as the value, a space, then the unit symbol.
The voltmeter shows 55 V
